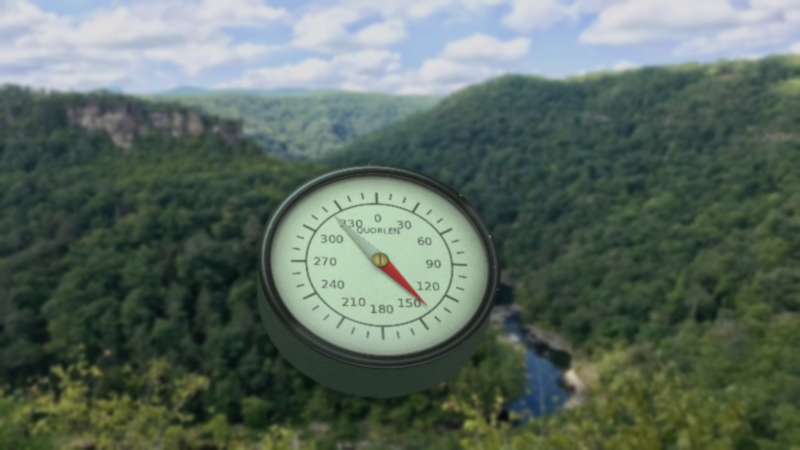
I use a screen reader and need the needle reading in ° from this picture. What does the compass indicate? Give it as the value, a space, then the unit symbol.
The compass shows 140 °
